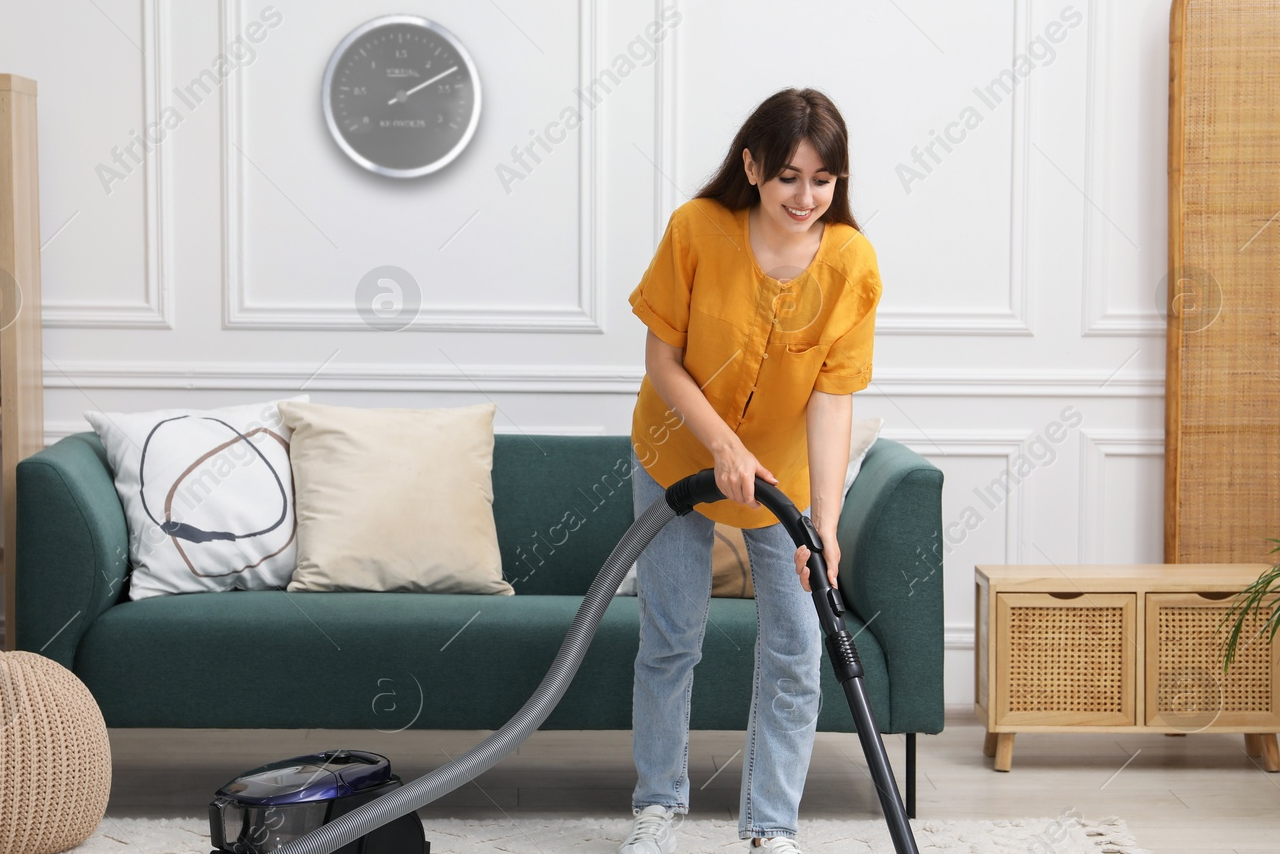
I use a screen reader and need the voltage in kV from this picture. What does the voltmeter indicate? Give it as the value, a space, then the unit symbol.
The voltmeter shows 2.3 kV
